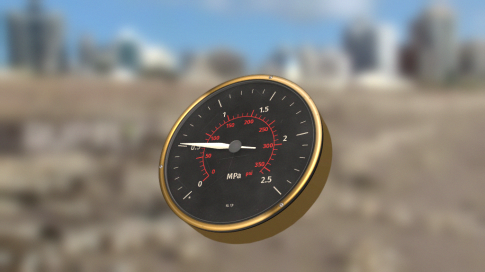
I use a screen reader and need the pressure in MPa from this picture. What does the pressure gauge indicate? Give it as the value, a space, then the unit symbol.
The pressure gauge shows 0.5 MPa
